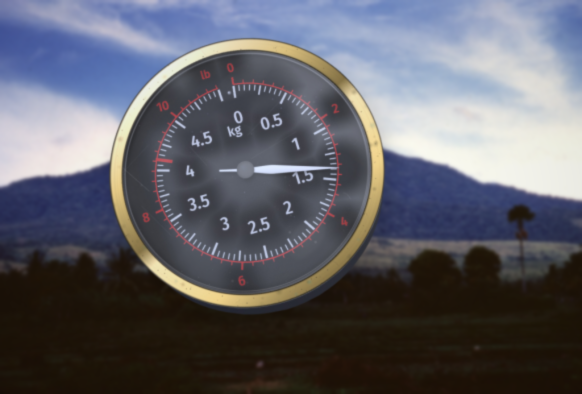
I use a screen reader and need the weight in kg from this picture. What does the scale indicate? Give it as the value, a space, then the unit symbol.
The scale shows 1.4 kg
